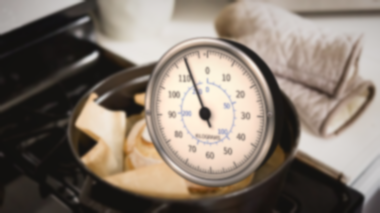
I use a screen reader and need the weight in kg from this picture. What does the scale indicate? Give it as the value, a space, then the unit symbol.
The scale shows 115 kg
